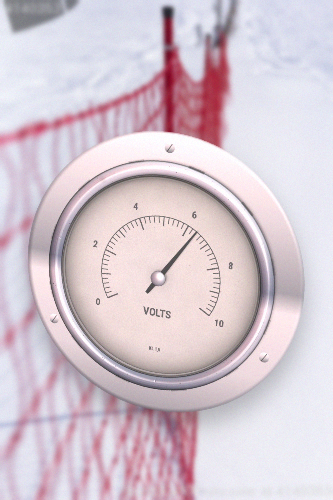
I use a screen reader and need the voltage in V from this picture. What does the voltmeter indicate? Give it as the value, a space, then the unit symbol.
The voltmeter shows 6.4 V
